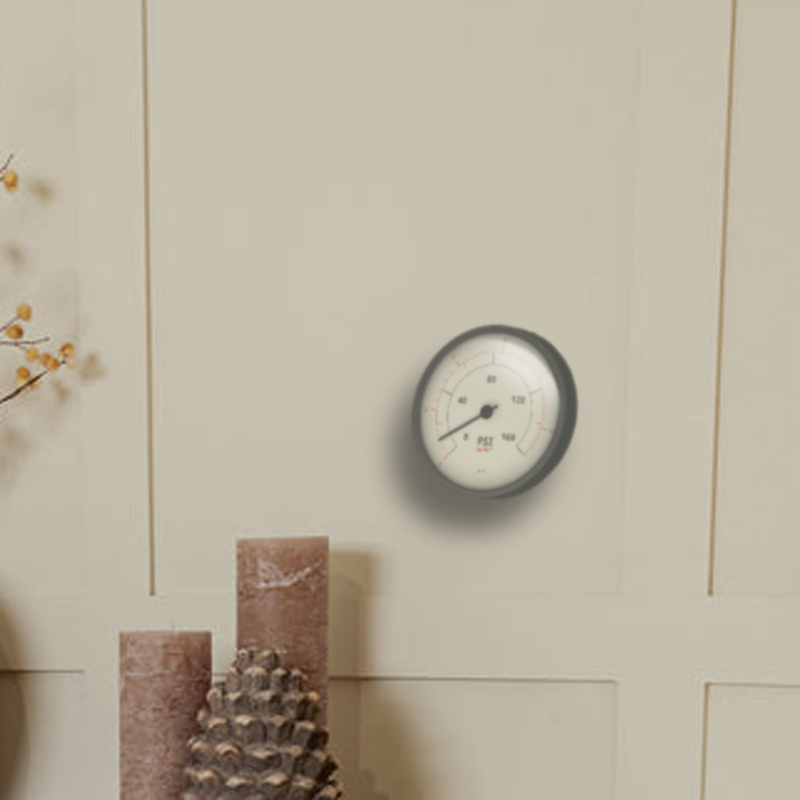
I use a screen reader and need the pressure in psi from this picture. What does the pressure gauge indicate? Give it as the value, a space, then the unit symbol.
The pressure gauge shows 10 psi
